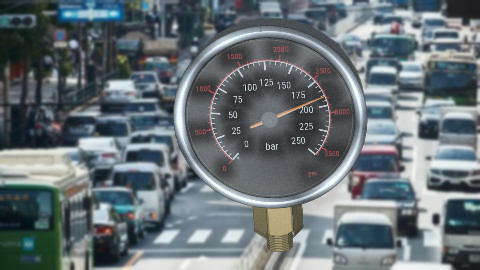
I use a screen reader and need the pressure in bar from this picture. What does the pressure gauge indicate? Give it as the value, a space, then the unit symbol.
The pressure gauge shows 190 bar
